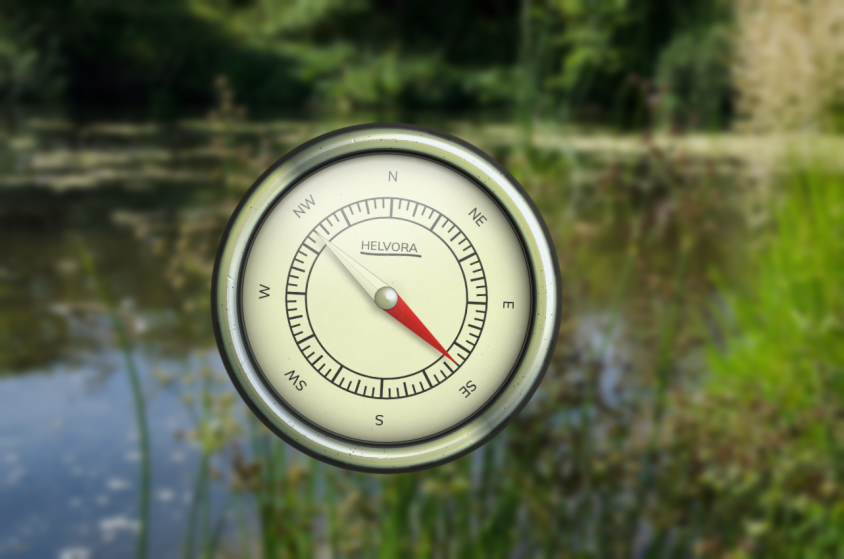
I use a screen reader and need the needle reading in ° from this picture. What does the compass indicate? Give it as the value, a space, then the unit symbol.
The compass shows 130 °
